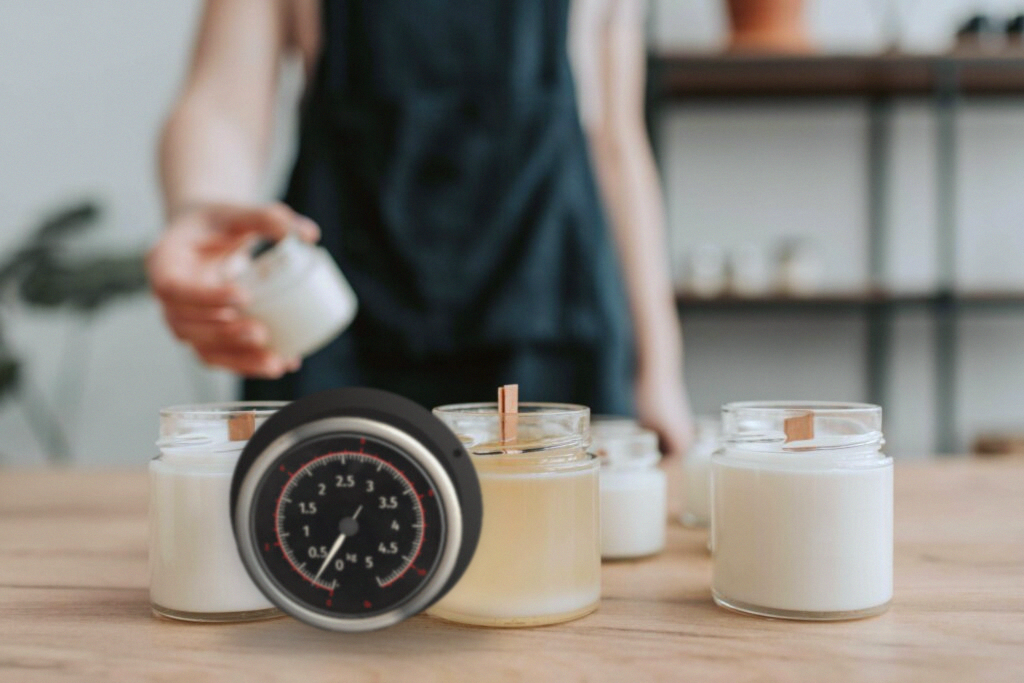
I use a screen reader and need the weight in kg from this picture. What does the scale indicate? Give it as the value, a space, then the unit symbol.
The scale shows 0.25 kg
